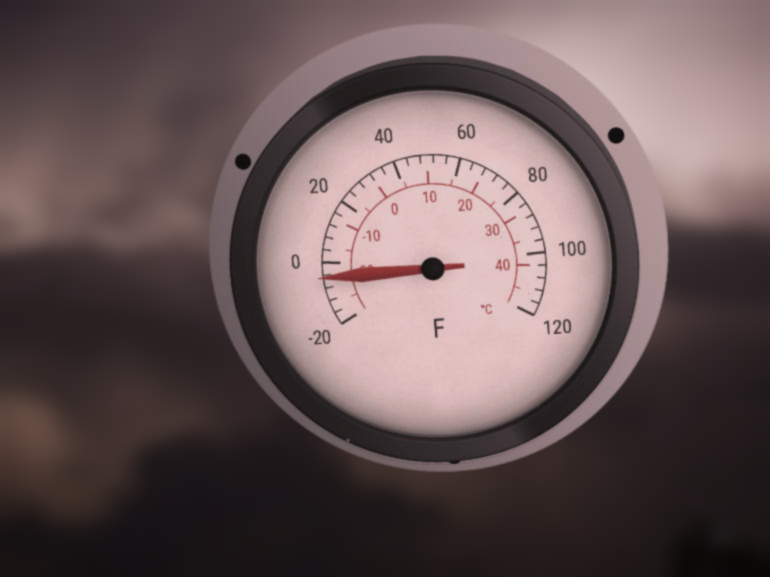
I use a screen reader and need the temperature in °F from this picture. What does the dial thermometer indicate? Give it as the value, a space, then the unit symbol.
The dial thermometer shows -4 °F
